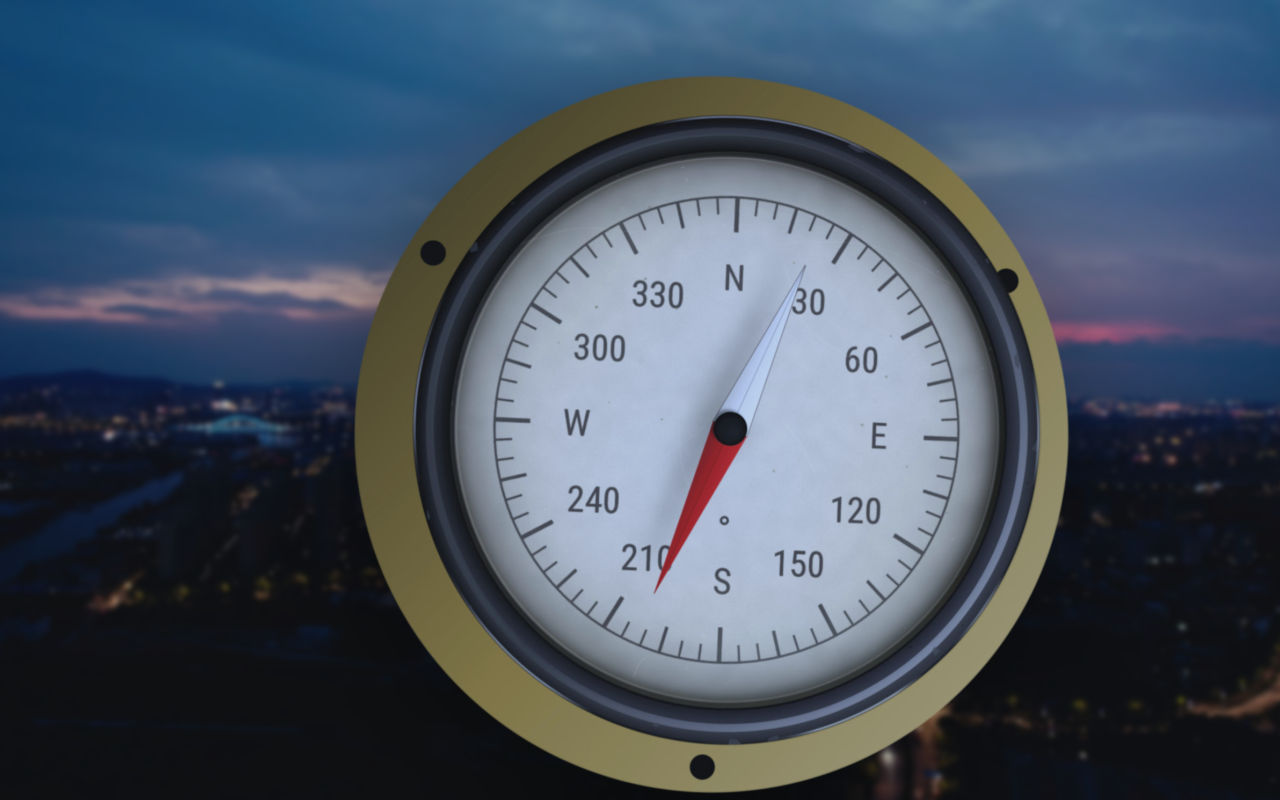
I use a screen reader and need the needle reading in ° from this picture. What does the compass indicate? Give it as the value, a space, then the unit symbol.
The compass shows 202.5 °
